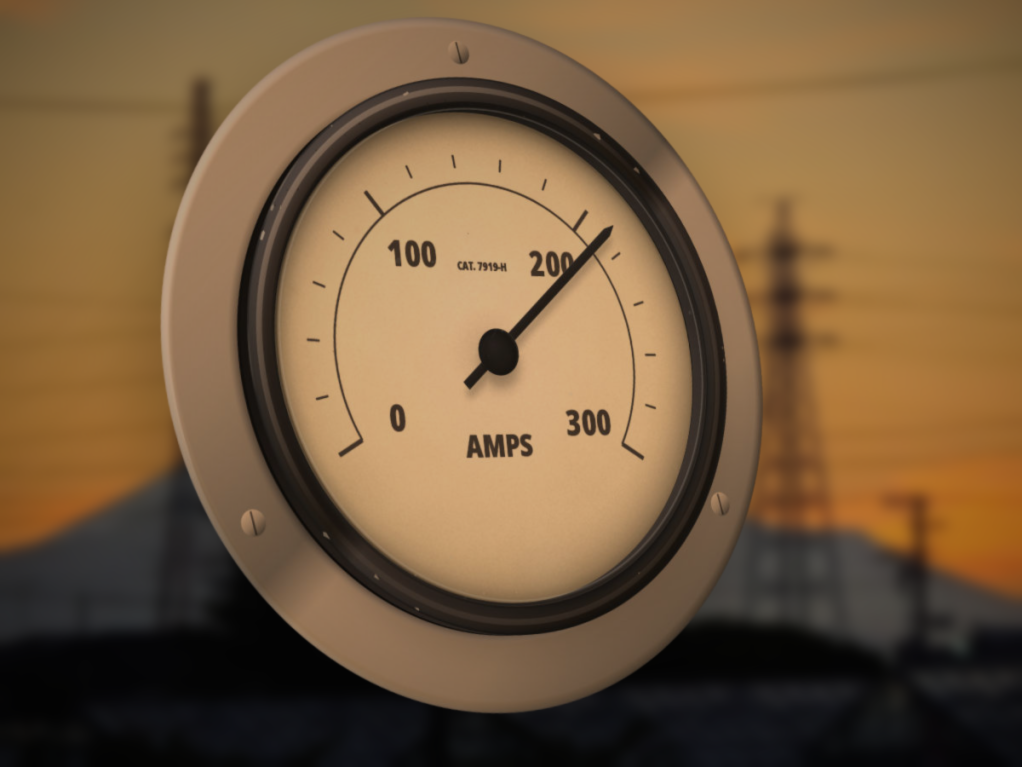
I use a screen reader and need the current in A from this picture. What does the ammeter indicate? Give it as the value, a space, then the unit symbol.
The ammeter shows 210 A
